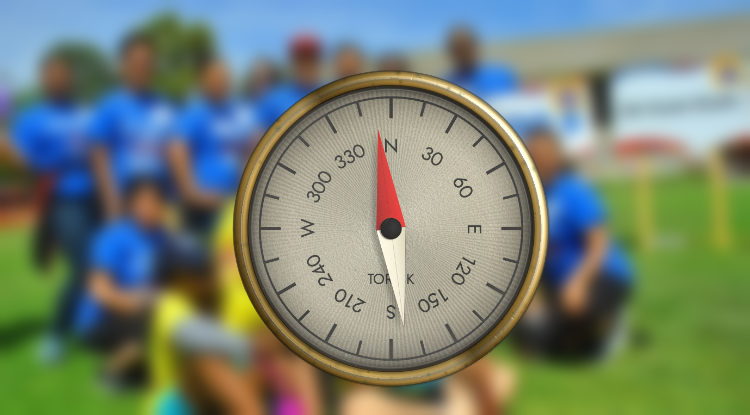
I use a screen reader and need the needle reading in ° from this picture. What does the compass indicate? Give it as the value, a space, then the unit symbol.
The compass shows 352.5 °
